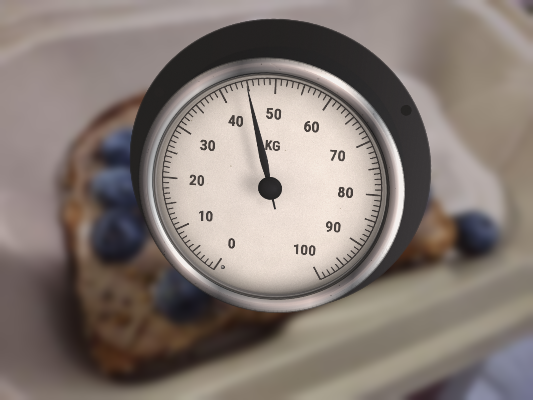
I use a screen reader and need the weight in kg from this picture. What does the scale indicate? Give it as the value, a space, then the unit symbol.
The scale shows 45 kg
